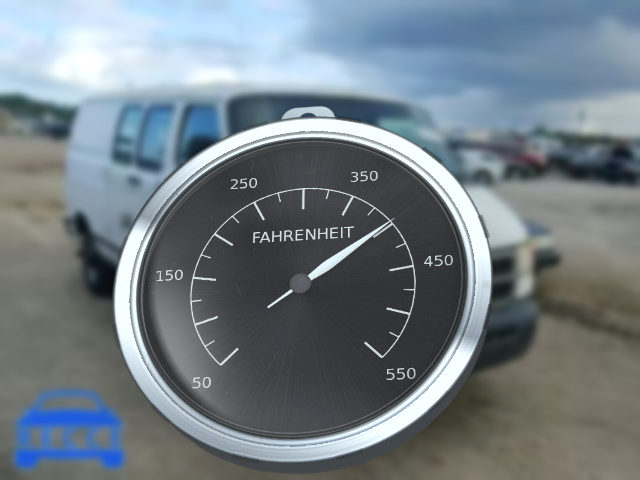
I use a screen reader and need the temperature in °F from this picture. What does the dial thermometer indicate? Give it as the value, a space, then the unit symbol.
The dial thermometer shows 400 °F
